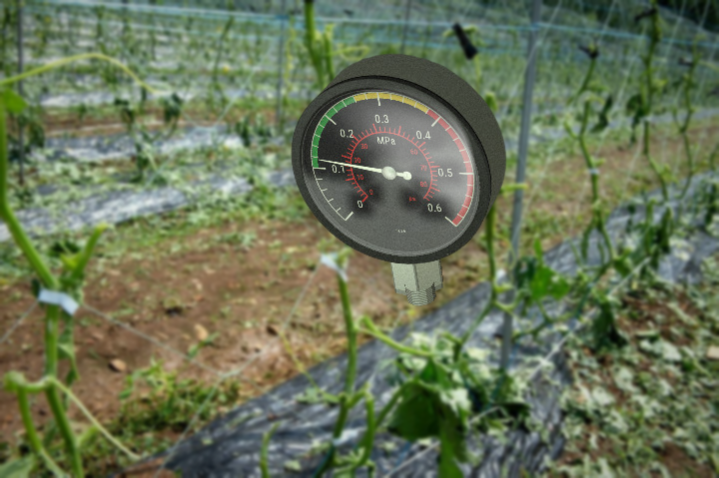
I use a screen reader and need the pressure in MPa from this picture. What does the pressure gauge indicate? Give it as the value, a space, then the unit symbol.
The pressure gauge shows 0.12 MPa
